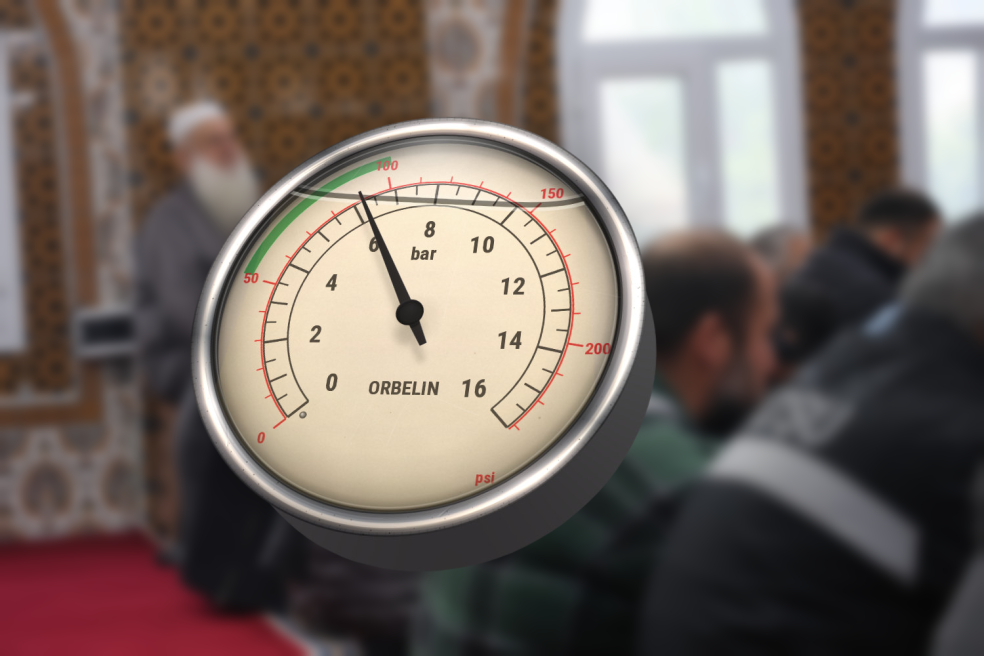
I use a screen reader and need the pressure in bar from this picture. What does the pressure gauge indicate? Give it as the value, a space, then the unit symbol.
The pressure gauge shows 6.25 bar
